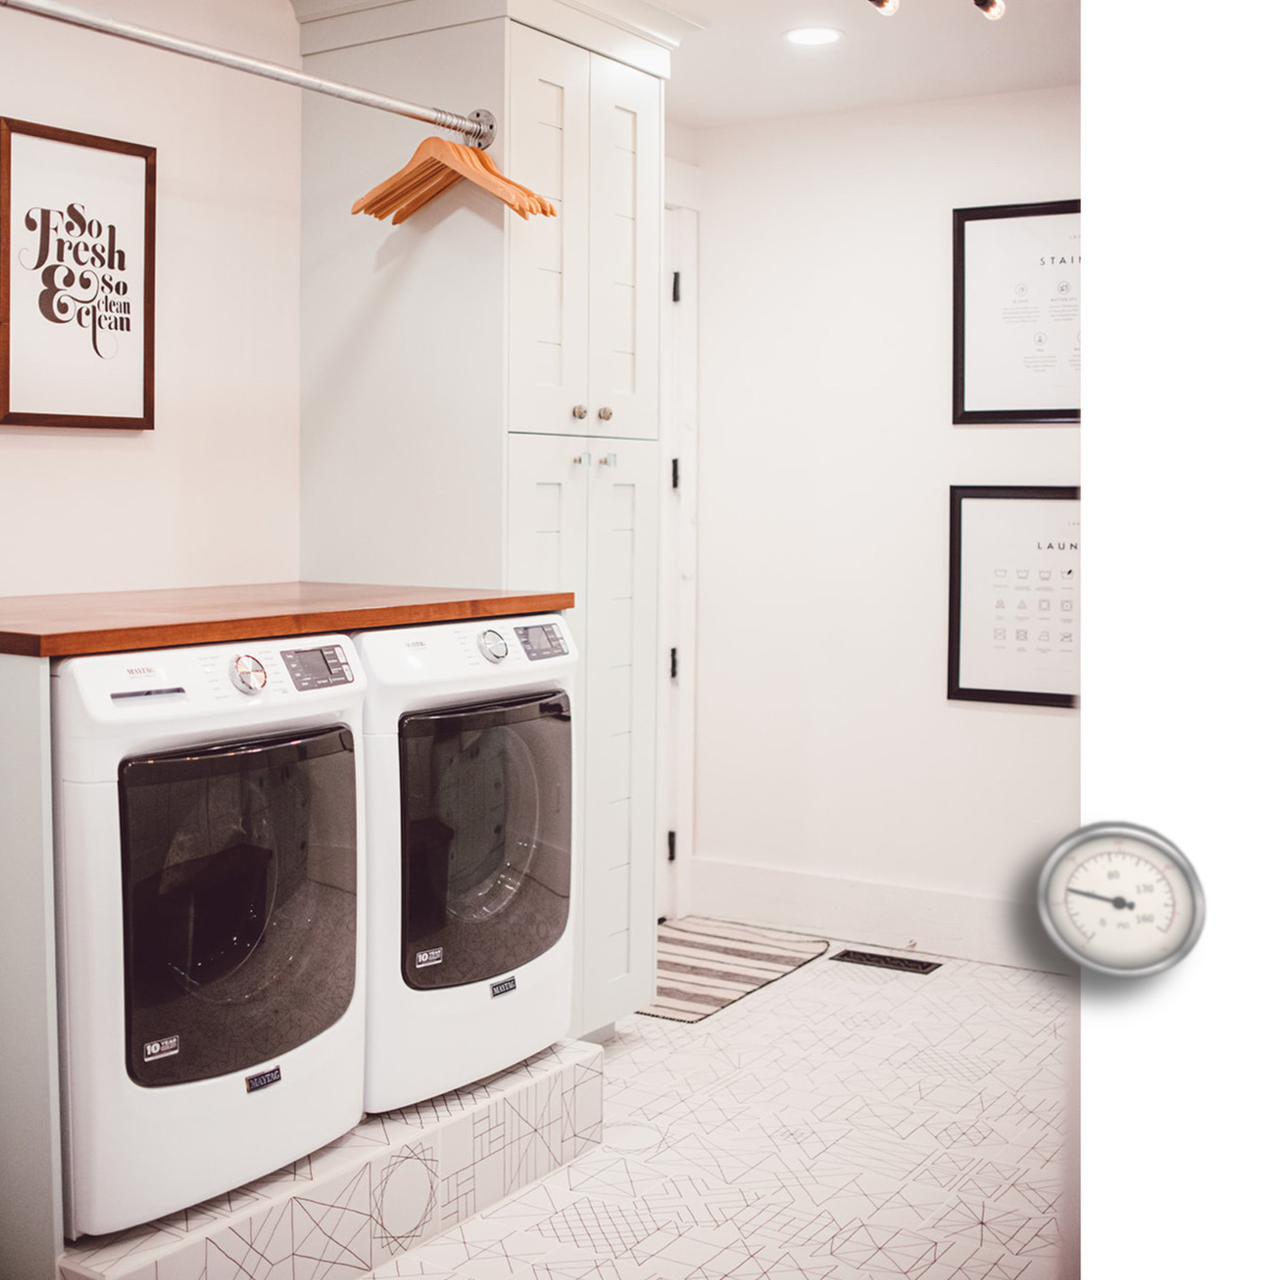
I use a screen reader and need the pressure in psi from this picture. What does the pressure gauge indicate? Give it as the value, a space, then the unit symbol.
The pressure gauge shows 40 psi
